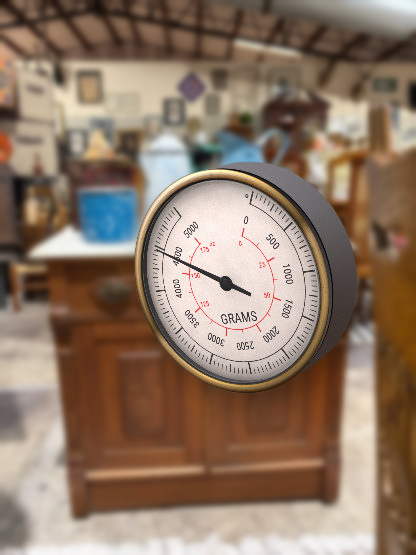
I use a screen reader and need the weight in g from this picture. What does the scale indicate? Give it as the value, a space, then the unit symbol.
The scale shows 4500 g
